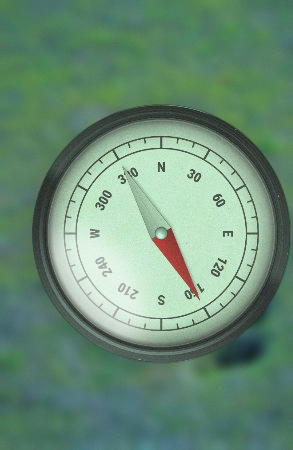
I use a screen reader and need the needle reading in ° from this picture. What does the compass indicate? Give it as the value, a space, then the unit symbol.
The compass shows 150 °
